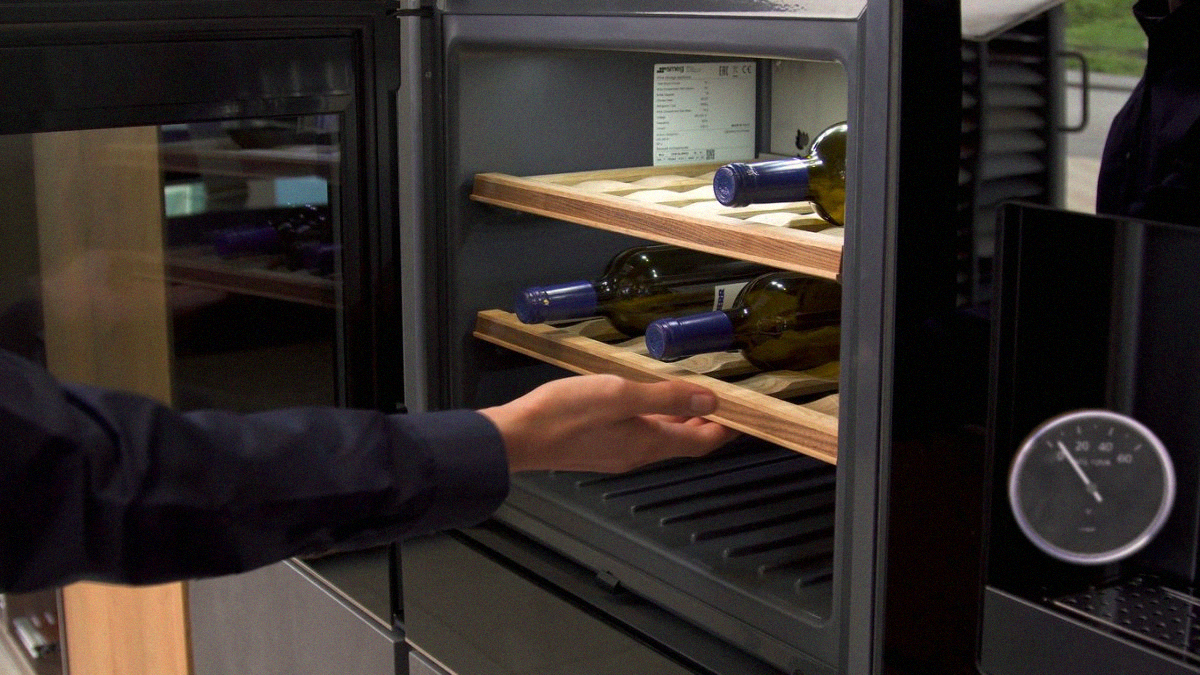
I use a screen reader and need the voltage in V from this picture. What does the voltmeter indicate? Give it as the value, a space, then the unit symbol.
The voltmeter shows 5 V
